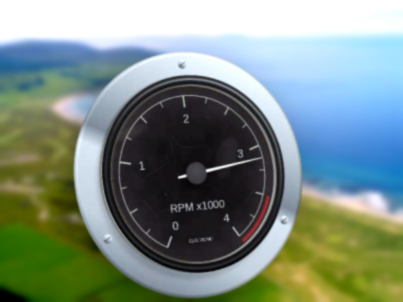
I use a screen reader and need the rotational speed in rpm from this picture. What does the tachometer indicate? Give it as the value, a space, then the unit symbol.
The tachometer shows 3125 rpm
